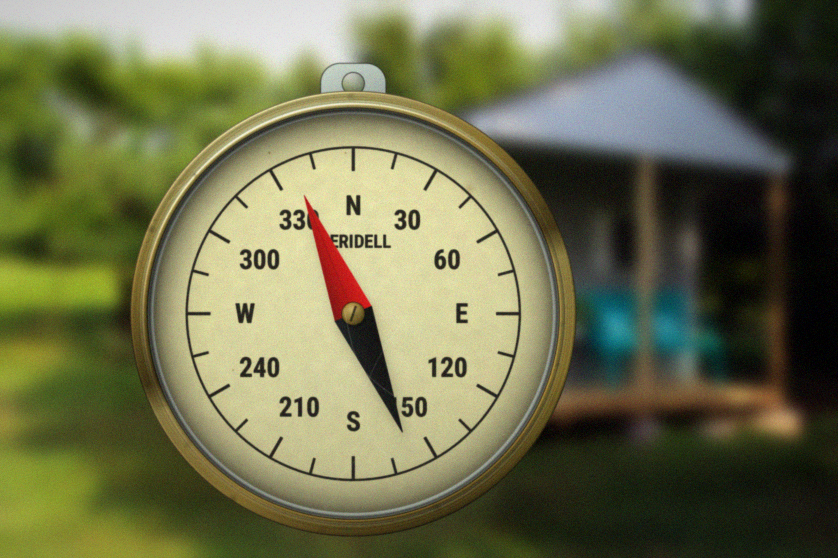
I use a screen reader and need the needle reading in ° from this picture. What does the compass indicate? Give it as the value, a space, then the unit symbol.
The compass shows 337.5 °
